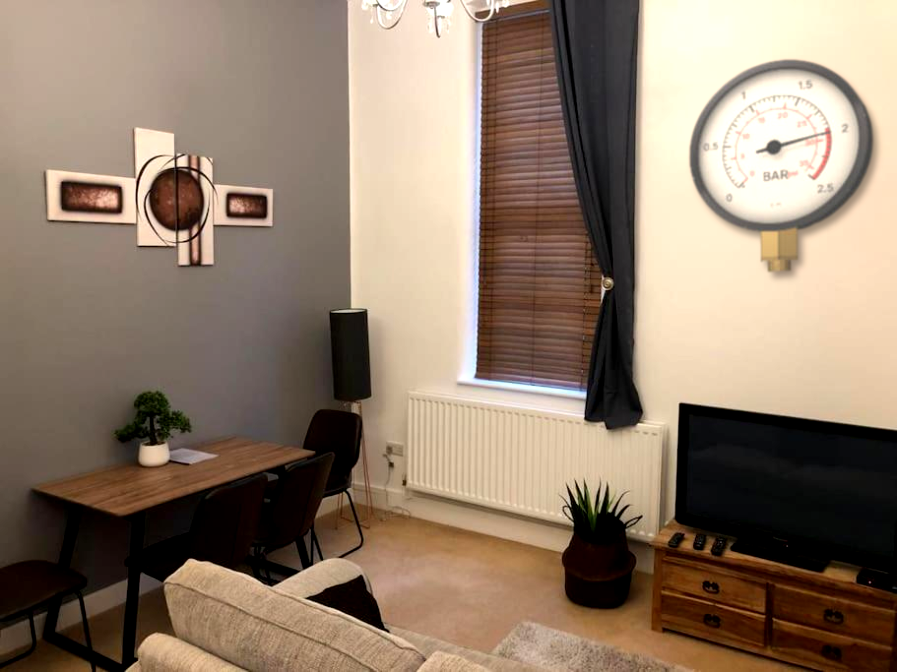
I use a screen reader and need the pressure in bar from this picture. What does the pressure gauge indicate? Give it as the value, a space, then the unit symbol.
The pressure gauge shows 2 bar
